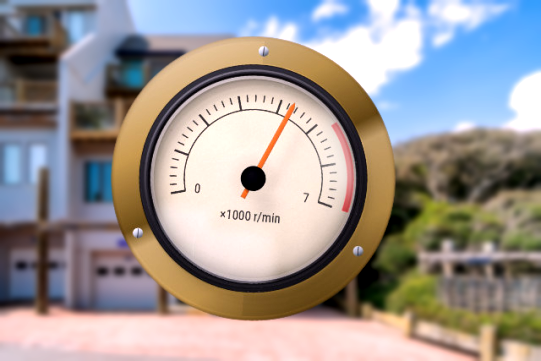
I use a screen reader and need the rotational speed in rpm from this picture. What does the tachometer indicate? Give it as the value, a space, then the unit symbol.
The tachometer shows 4300 rpm
